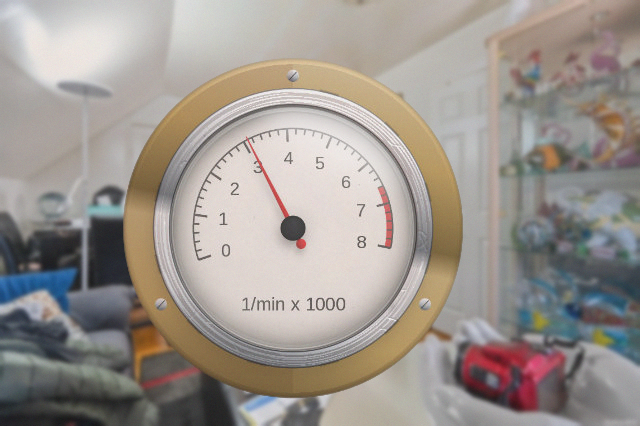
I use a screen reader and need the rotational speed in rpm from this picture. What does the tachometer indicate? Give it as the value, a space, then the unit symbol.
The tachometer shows 3100 rpm
